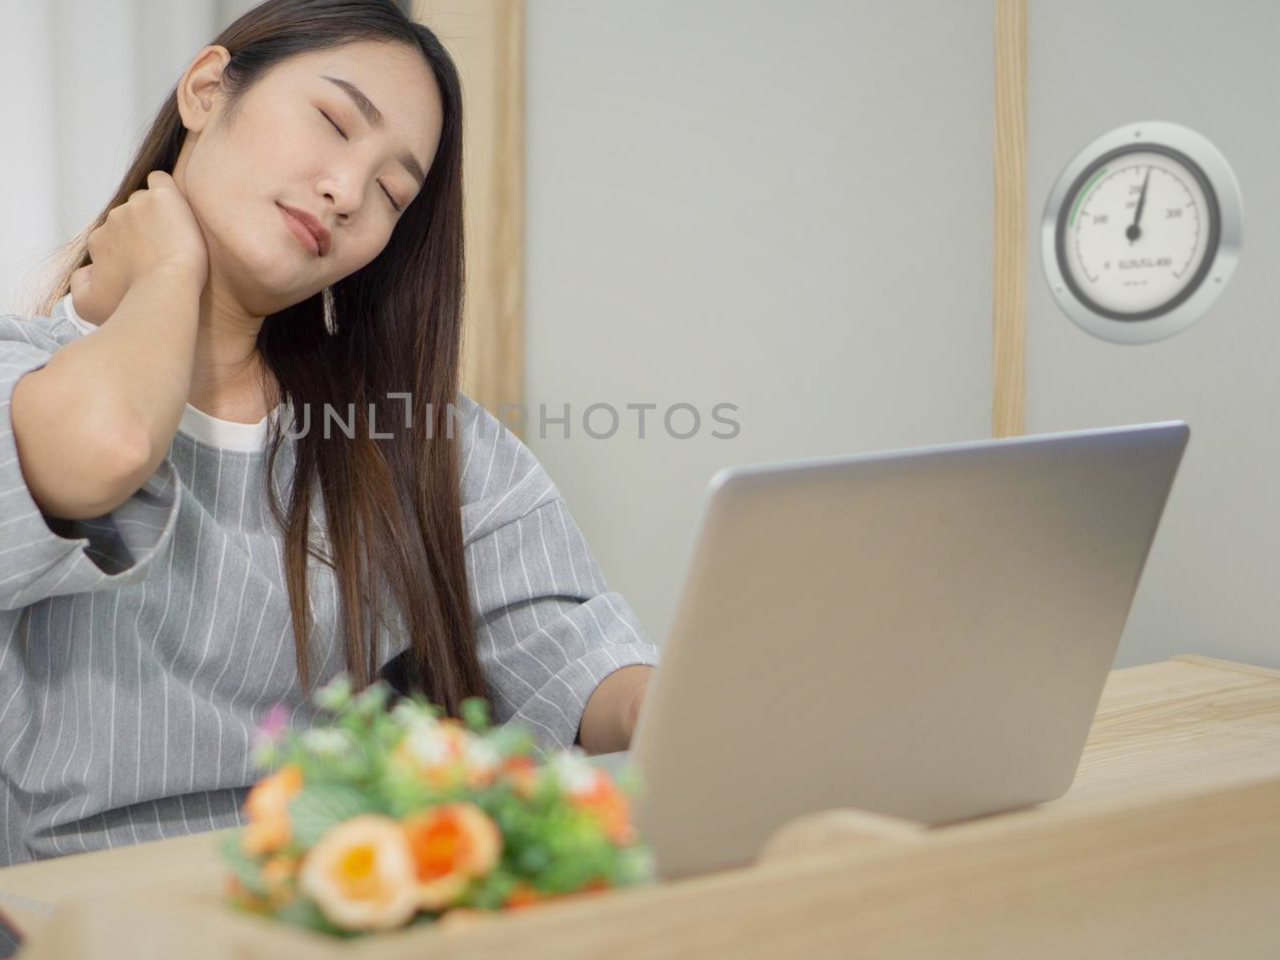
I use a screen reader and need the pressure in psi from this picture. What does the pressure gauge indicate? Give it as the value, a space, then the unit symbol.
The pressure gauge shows 220 psi
